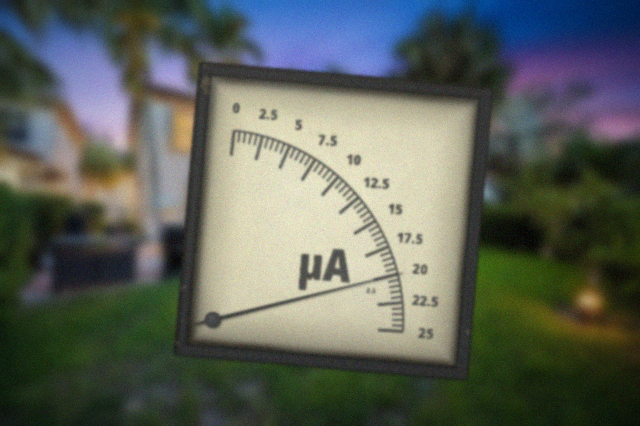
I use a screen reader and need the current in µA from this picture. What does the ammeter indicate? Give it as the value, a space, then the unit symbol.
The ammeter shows 20 µA
